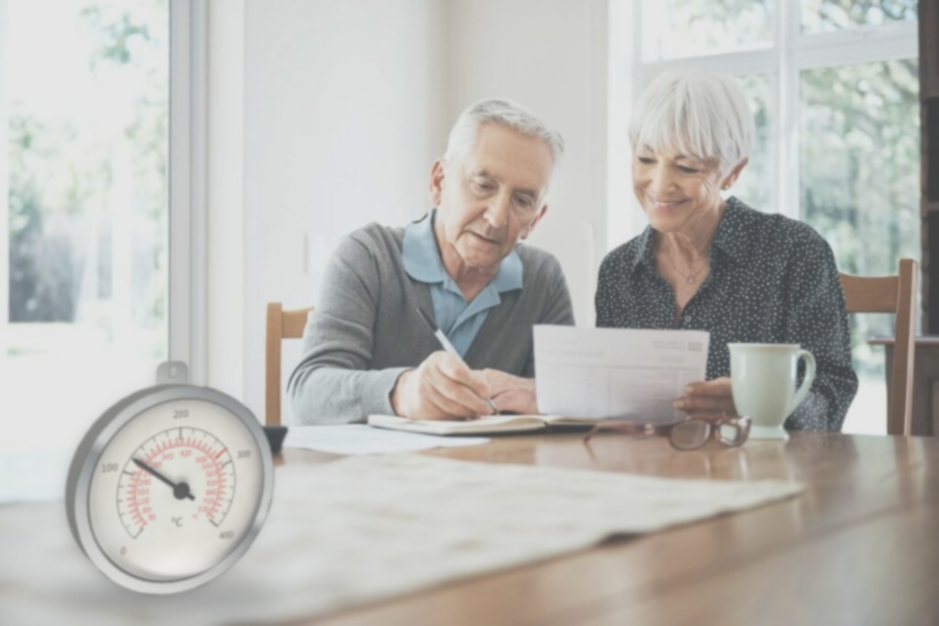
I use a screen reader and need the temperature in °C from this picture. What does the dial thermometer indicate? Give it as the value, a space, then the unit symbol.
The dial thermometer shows 120 °C
